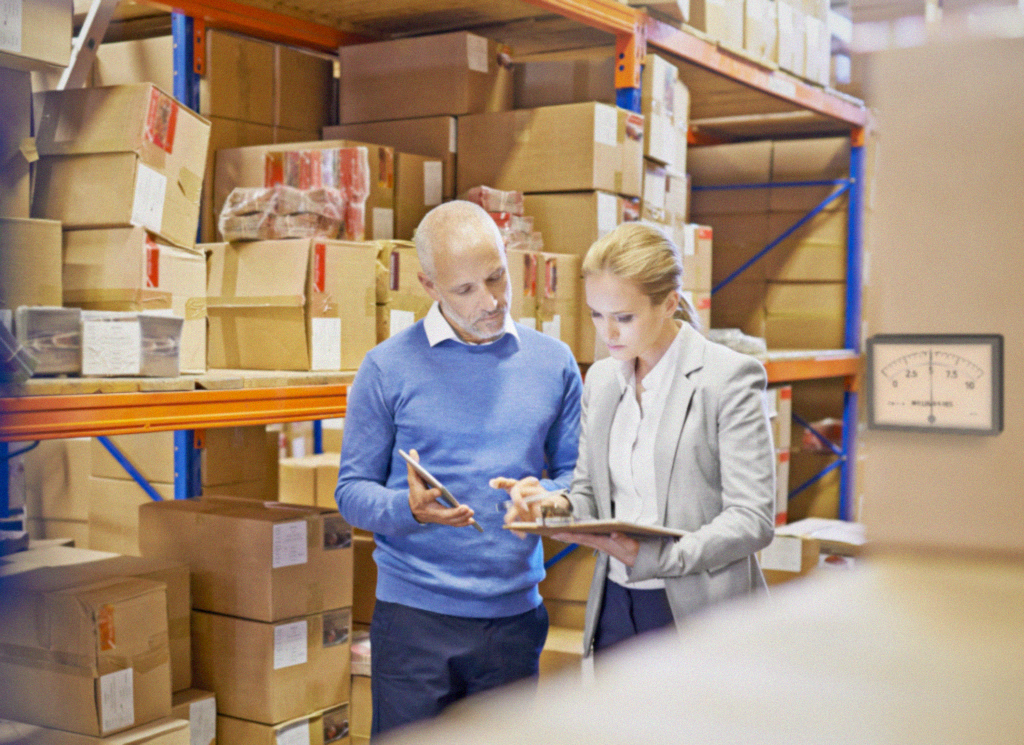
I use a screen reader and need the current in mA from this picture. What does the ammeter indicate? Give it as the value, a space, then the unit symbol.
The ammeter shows 5 mA
